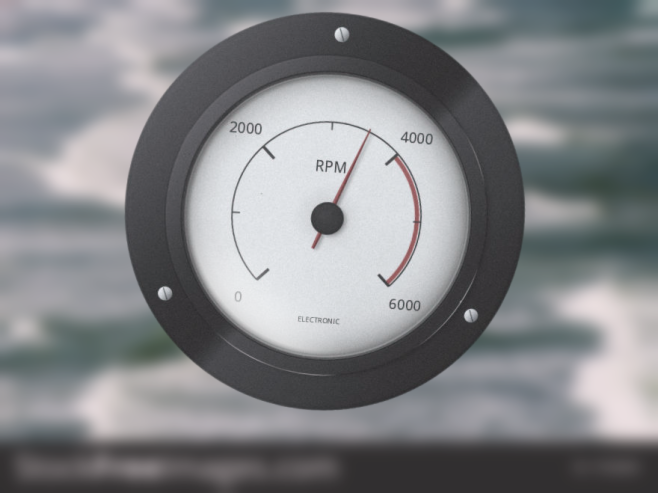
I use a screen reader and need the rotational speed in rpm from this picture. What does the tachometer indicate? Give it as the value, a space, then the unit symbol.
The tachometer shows 3500 rpm
